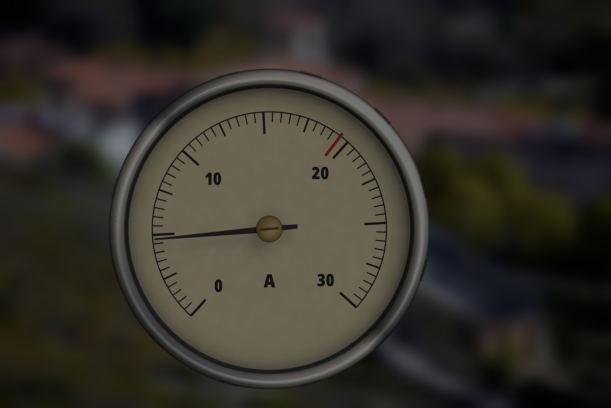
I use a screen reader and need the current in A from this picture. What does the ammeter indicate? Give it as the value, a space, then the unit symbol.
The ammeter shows 4.75 A
